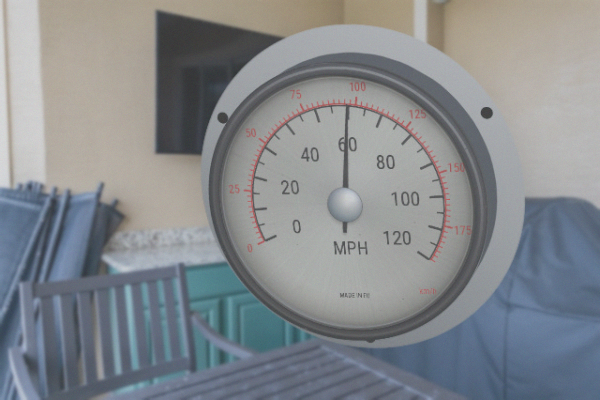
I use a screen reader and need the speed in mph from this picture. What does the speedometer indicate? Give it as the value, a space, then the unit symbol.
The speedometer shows 60 mph
